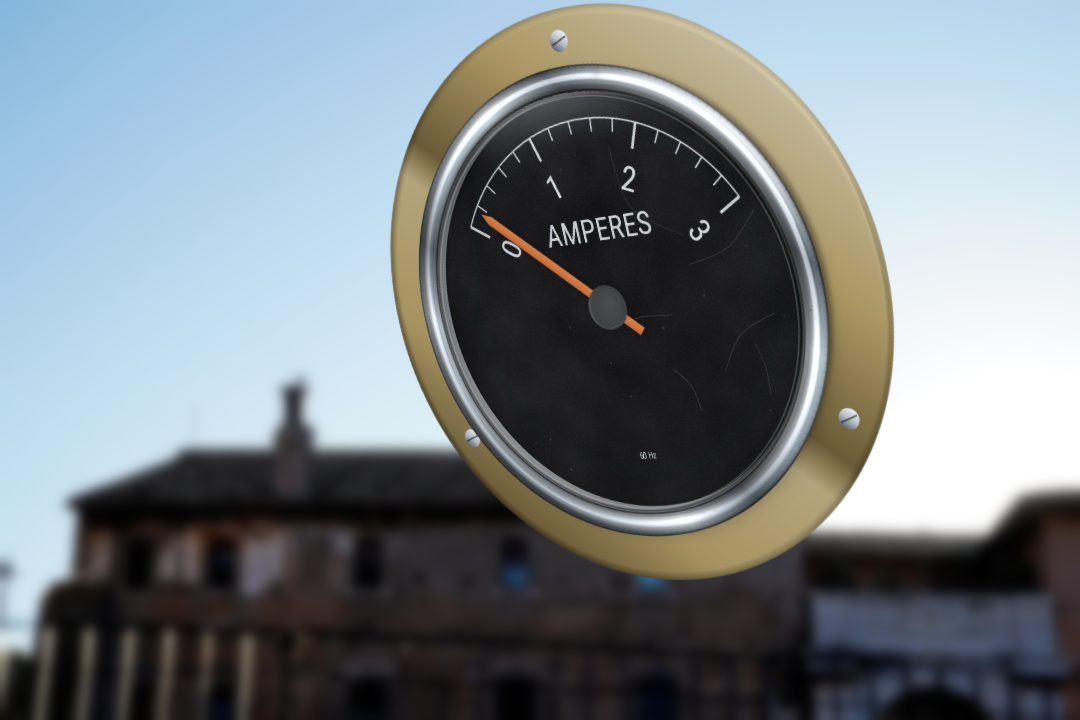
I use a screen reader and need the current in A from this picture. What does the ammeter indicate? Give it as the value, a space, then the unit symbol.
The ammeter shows 0.2 A
